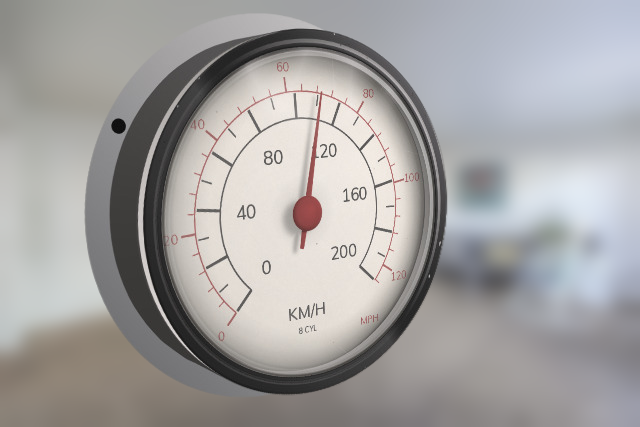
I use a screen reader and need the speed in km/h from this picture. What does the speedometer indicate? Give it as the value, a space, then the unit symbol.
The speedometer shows 110 km/h
